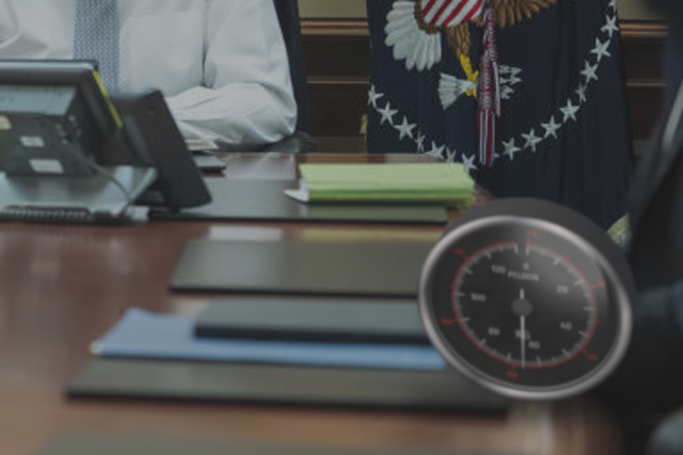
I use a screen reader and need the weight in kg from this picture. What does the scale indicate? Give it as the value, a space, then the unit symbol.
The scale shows 65 kg
